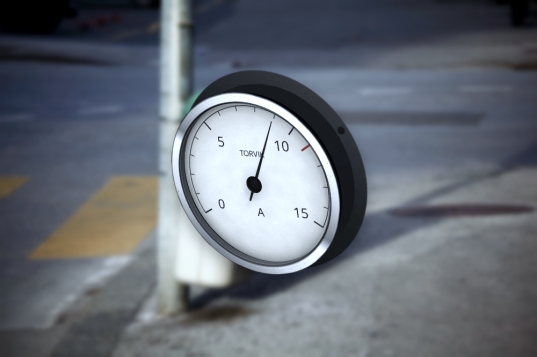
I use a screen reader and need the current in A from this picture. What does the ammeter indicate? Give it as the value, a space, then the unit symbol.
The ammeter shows 9 A
